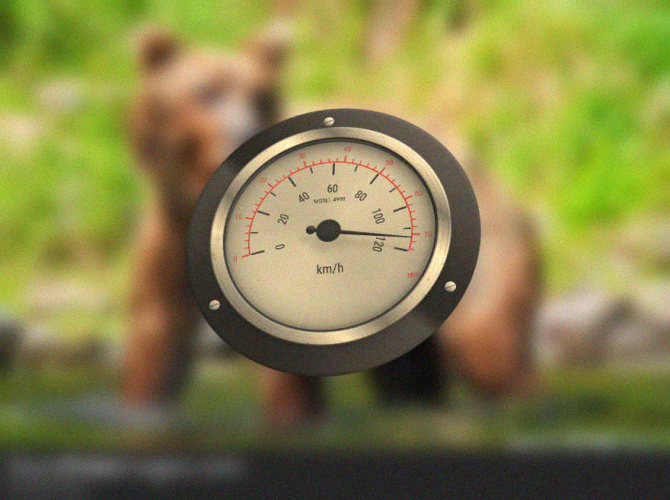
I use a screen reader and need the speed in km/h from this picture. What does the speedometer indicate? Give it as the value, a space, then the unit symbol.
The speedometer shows 115 km/h
